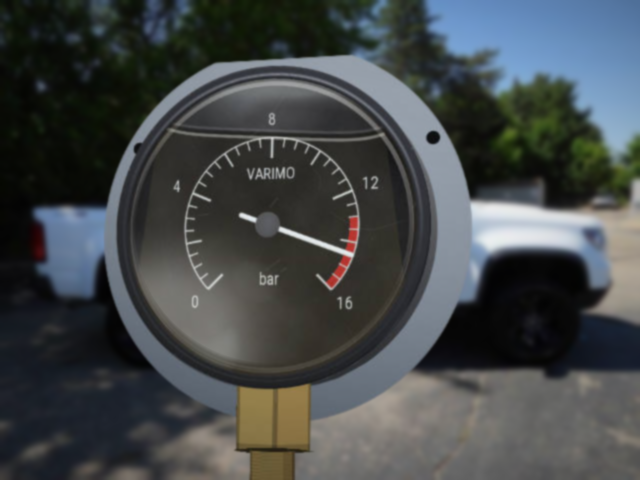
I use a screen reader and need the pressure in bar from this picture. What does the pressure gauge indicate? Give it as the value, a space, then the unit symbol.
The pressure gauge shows 14.5 bar
